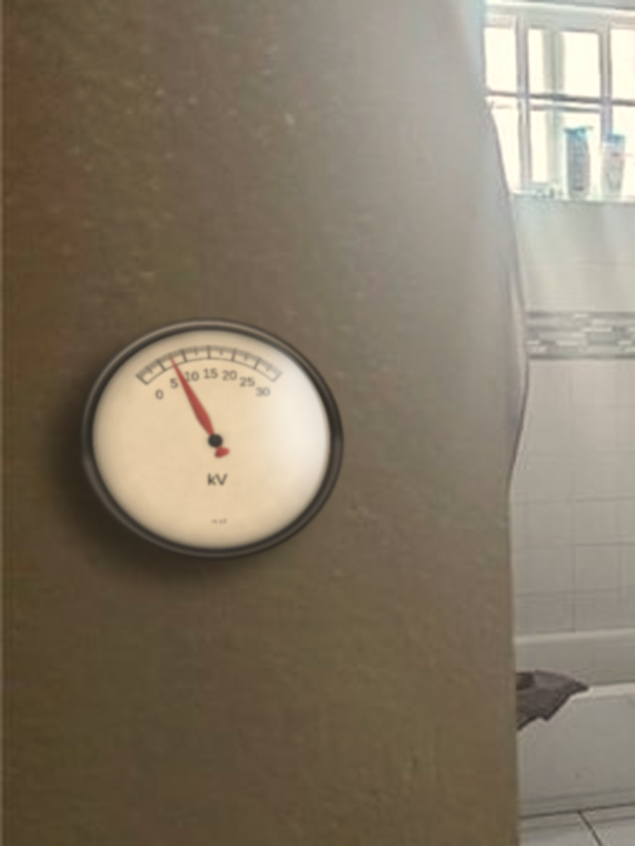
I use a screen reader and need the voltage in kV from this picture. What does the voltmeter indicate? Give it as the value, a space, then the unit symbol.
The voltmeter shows 7.5 kV
